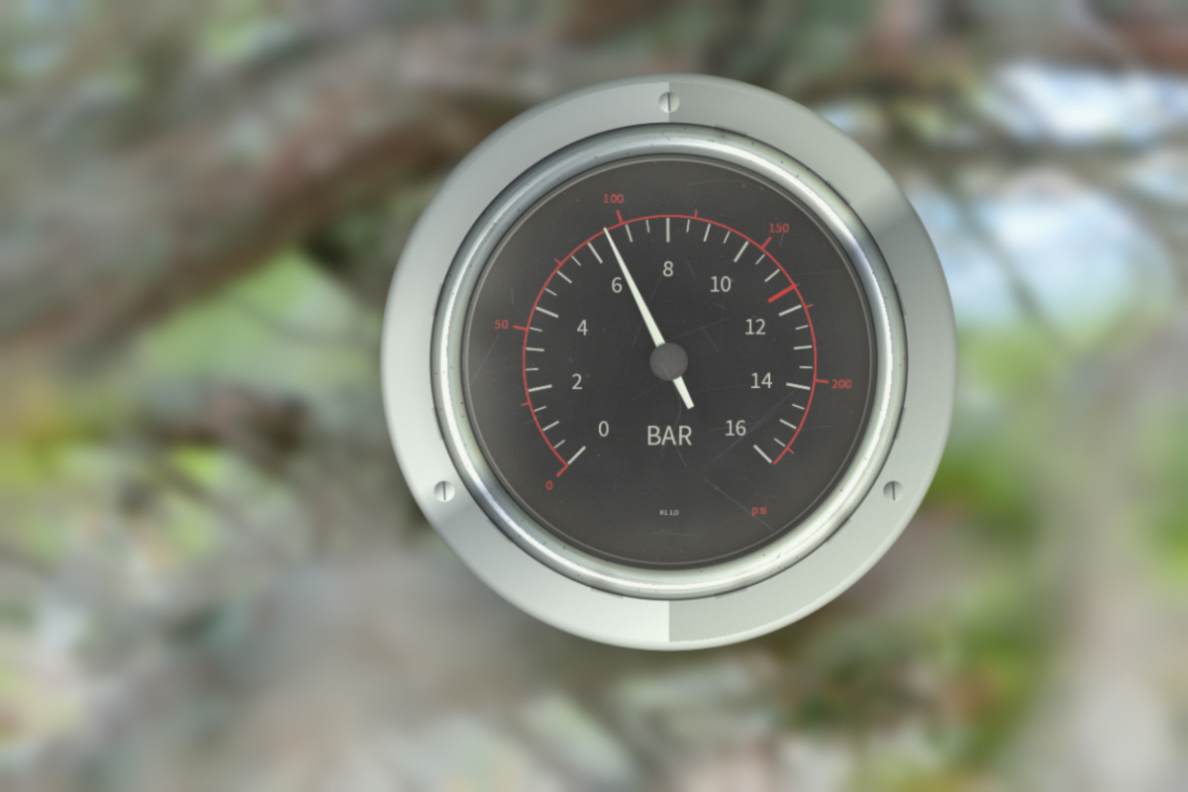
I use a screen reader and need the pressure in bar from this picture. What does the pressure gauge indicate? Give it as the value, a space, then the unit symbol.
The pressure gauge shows 6.5 bar
